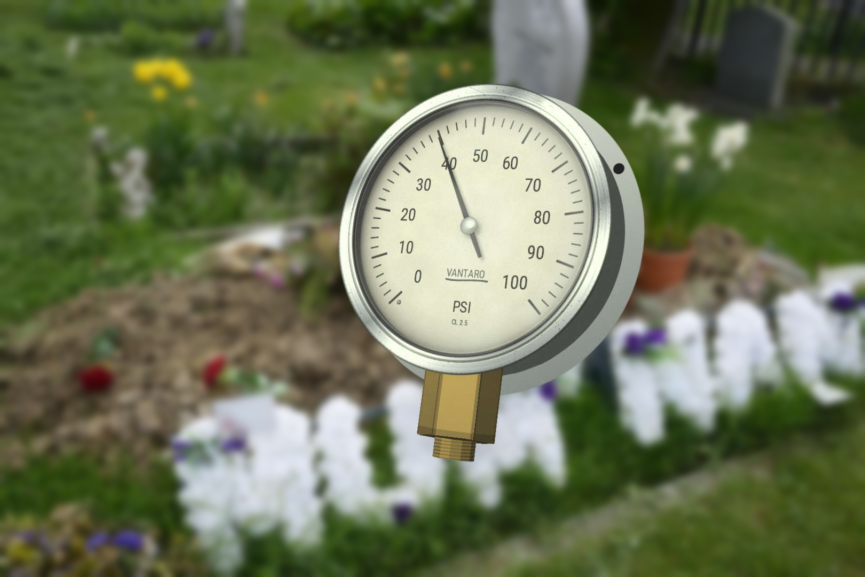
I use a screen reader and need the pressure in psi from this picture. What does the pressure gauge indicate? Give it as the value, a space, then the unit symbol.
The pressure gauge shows 40 psi
